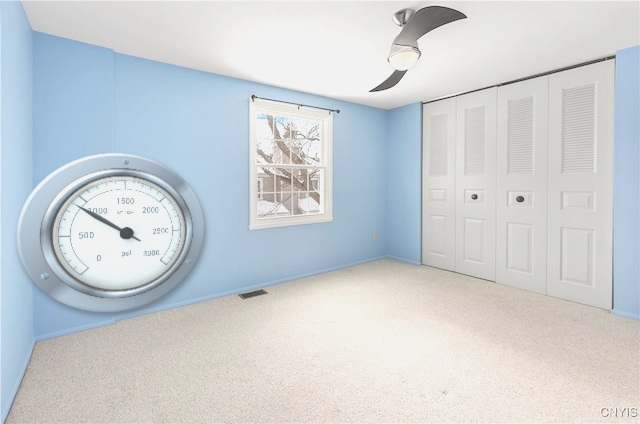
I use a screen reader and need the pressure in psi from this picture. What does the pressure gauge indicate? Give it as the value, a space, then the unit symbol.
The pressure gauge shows 900 psi
